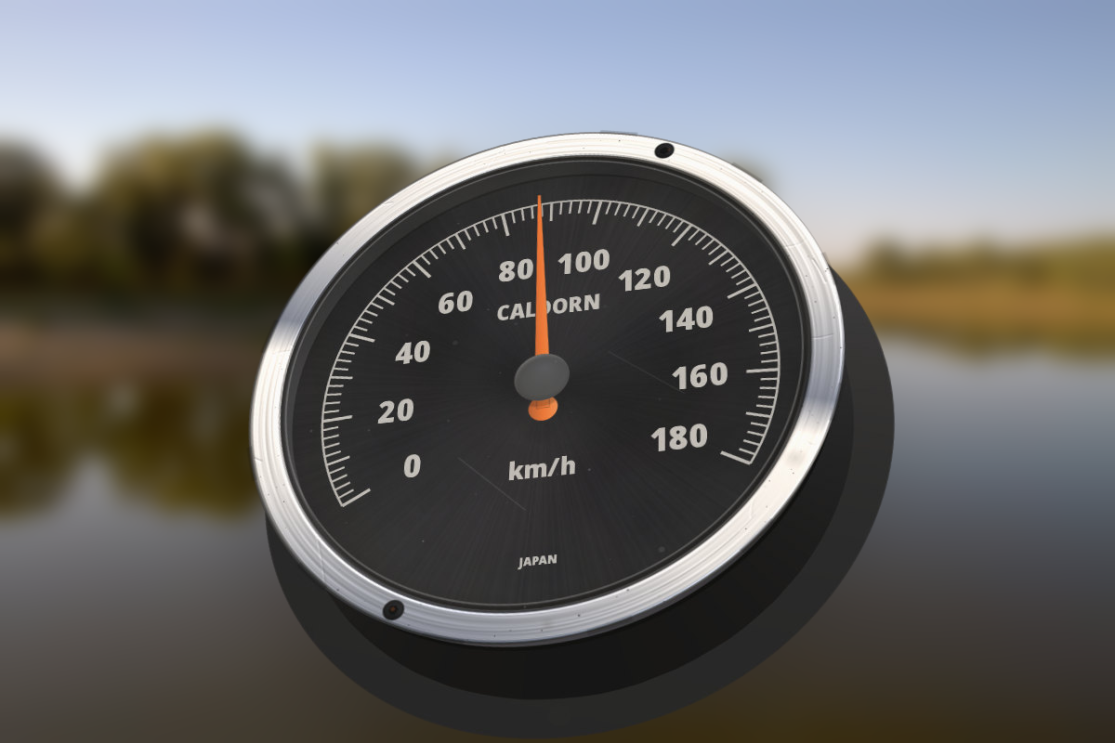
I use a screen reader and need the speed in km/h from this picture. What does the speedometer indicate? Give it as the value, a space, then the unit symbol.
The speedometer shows 88 km/h
